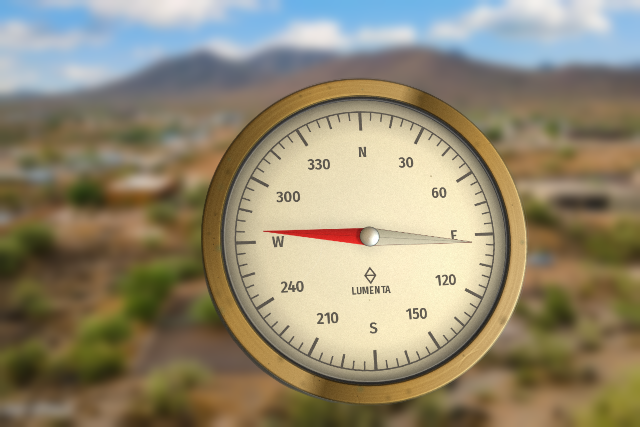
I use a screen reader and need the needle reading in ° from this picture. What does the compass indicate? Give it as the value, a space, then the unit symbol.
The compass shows 275 °
